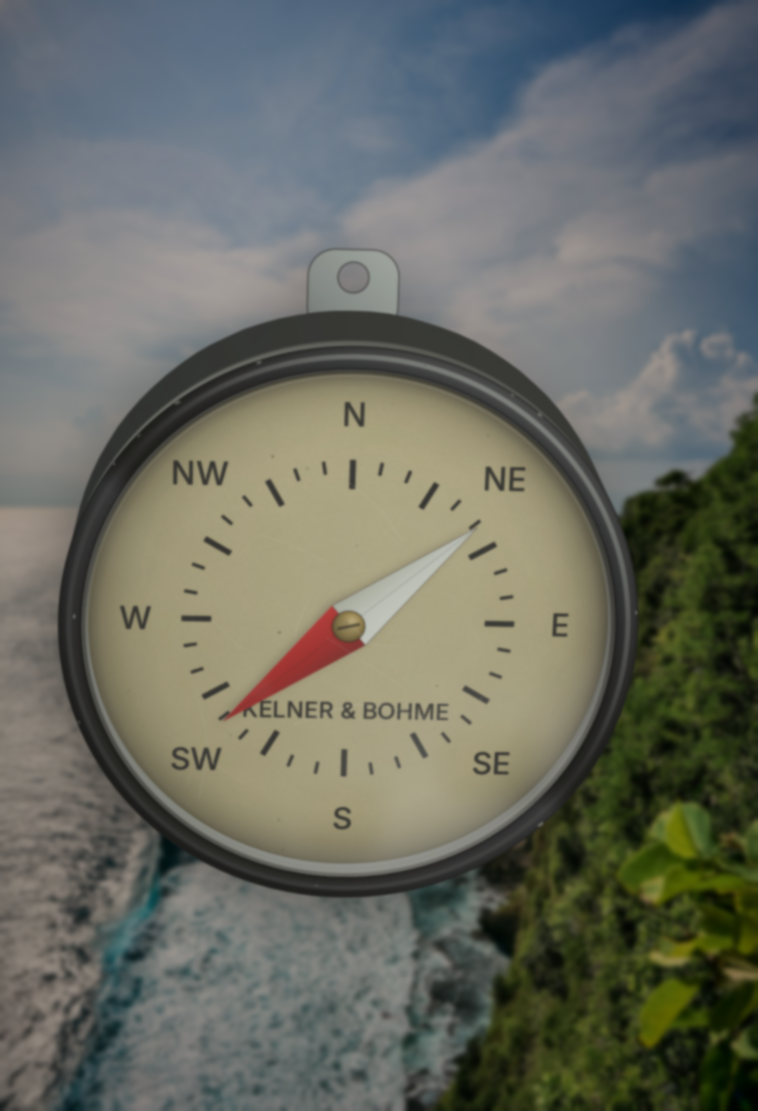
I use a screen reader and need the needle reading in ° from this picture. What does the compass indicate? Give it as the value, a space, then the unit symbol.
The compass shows 230 °
